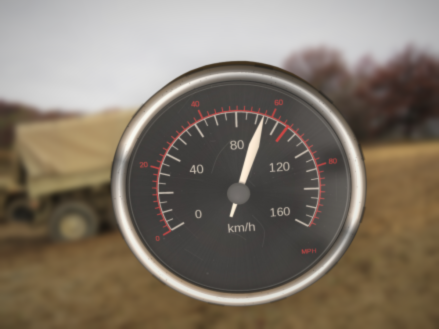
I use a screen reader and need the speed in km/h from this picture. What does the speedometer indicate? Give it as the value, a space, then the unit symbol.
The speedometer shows 92.5 km/h
